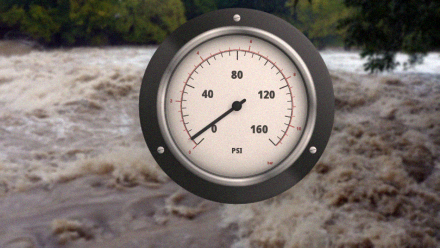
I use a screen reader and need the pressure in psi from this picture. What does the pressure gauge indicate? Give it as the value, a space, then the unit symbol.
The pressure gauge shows 5 psi
